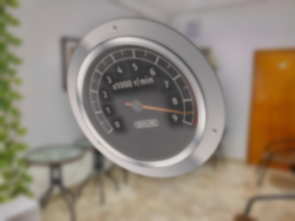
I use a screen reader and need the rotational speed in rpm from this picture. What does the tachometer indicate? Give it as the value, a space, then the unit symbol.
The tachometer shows 8500 rpm
